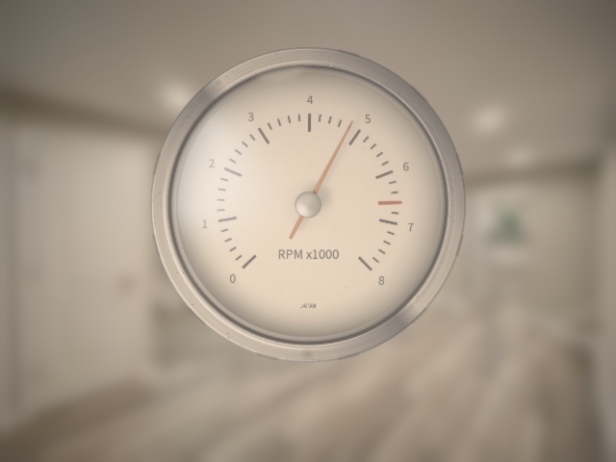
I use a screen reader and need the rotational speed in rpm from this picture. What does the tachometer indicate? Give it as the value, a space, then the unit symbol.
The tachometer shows 4800 rpm
